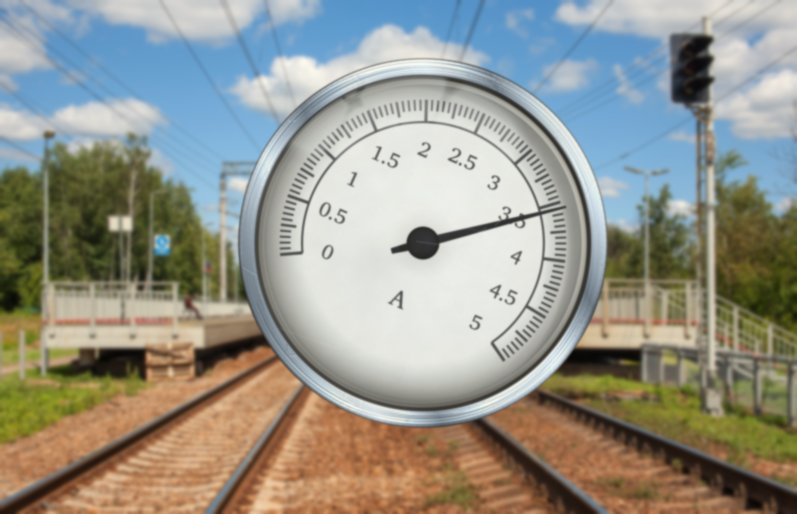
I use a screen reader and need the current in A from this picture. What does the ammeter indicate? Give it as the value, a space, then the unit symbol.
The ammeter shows 3.55 A
